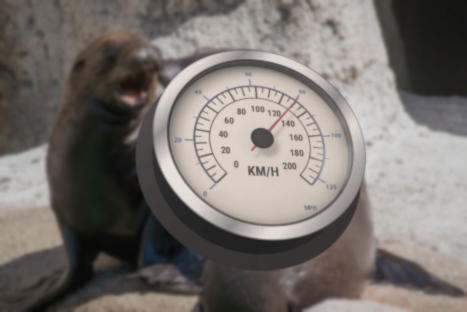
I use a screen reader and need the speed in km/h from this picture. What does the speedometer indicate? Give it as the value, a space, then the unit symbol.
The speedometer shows 130 km/h
